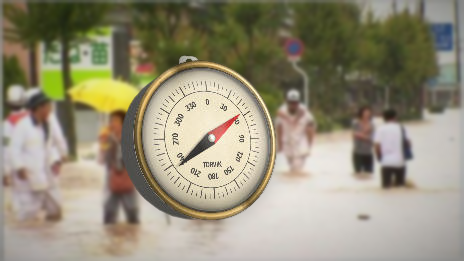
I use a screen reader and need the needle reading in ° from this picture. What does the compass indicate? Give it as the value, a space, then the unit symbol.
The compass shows 55 °
